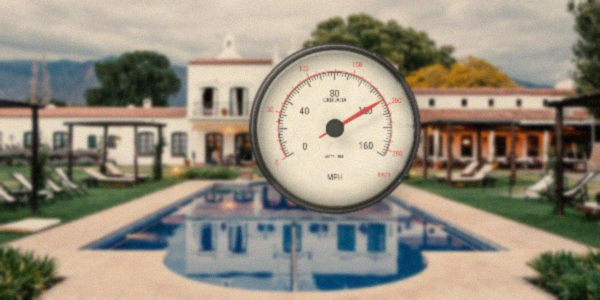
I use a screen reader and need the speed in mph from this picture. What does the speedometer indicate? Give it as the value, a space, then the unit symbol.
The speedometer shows 120 mph
